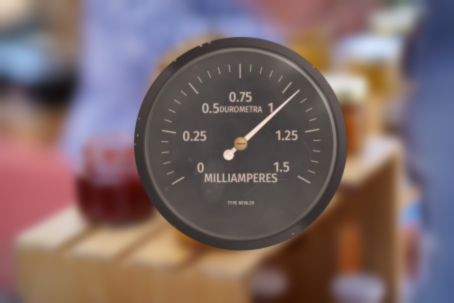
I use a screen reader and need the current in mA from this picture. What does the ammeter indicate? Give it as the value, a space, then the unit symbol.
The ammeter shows 1.05 mA
